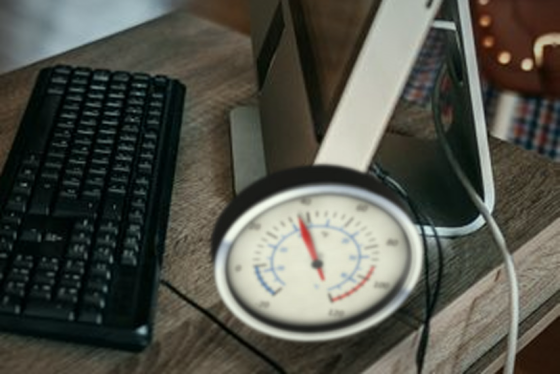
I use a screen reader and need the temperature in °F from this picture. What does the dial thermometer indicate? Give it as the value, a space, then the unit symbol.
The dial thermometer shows 36 °F
